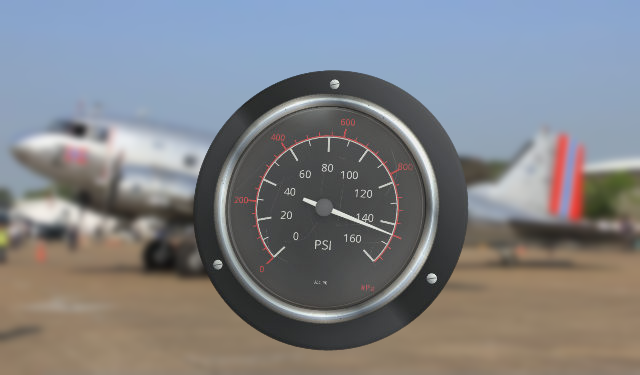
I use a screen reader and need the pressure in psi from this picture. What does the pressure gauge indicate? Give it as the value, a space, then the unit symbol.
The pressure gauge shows 145 psi
